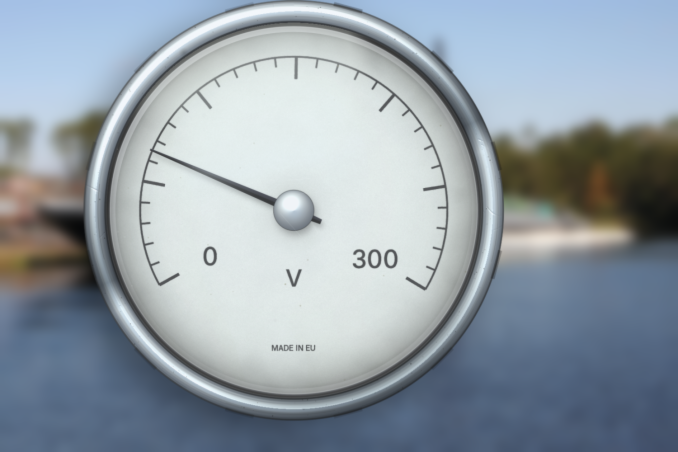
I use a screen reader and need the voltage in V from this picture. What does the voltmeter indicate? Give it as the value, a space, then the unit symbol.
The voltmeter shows 65 V
